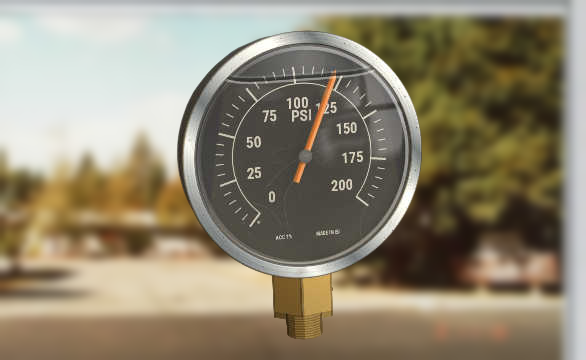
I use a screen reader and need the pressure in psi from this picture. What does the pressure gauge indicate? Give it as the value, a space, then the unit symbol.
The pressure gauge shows 120 psi
